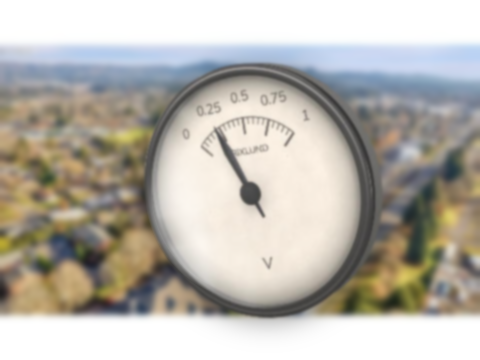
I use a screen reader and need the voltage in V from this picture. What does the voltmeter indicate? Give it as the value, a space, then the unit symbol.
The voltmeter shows 0.25 V
